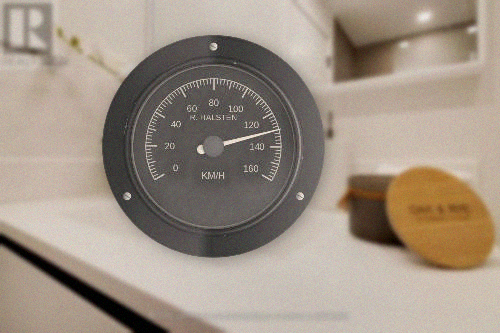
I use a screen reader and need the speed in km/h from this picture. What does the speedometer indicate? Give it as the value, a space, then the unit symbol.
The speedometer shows 130 km/h
